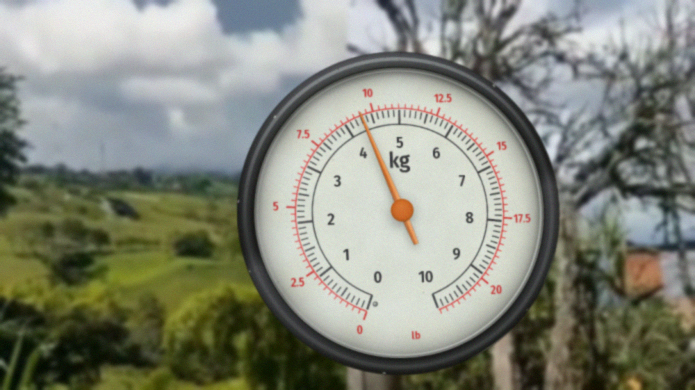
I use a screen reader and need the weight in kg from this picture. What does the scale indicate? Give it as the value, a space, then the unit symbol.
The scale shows 4.3 kg
